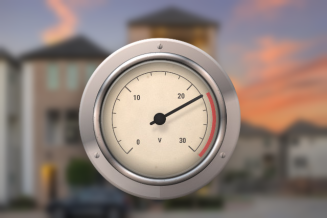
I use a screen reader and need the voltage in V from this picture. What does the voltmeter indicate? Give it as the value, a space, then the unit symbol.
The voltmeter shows 22 V
